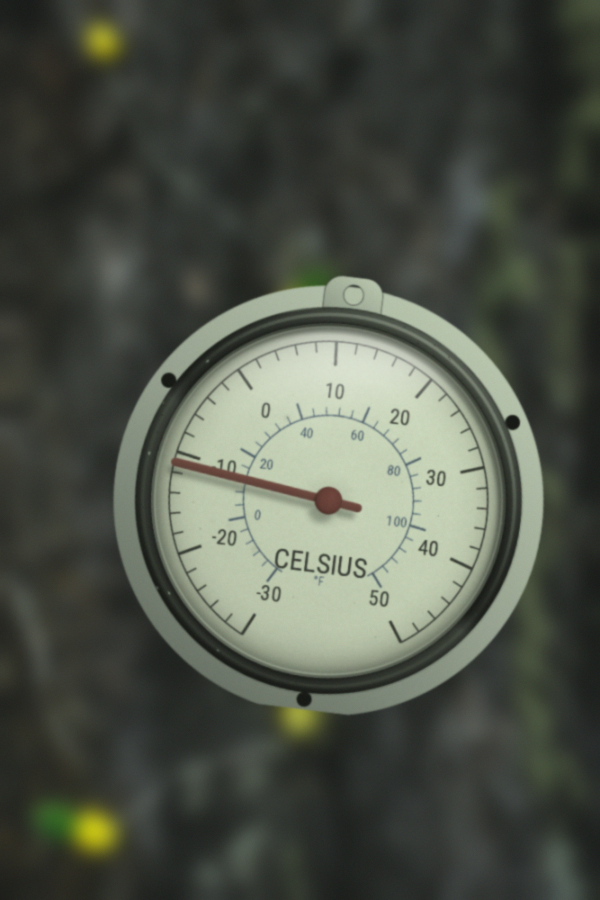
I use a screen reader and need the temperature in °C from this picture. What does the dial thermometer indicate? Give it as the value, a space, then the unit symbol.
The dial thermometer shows -11 °C
